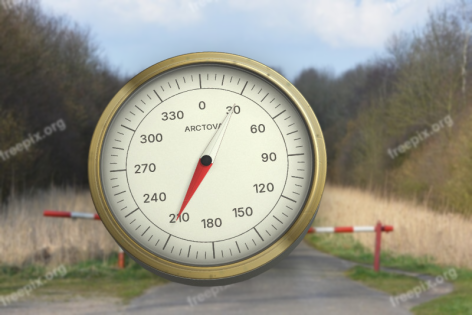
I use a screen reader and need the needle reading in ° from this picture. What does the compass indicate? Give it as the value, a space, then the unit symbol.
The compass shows 210 °
